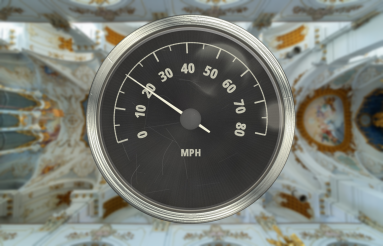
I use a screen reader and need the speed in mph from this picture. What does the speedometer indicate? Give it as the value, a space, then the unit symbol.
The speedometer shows 20 mph
